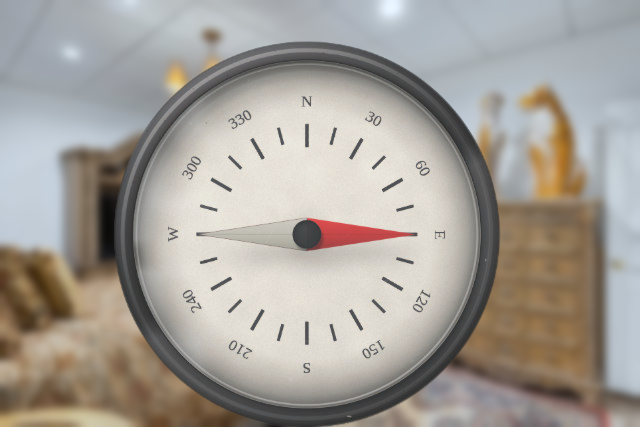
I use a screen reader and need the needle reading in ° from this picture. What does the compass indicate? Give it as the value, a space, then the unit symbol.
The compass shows 90 °
